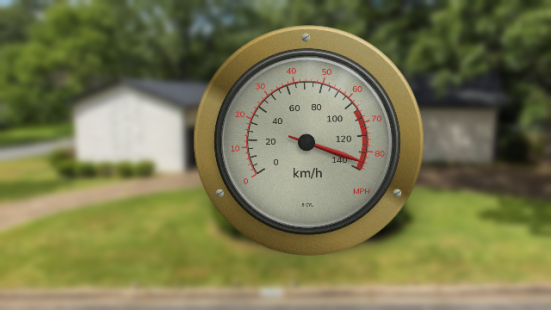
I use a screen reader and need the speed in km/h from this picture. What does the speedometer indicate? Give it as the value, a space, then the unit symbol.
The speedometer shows 135 km/h
